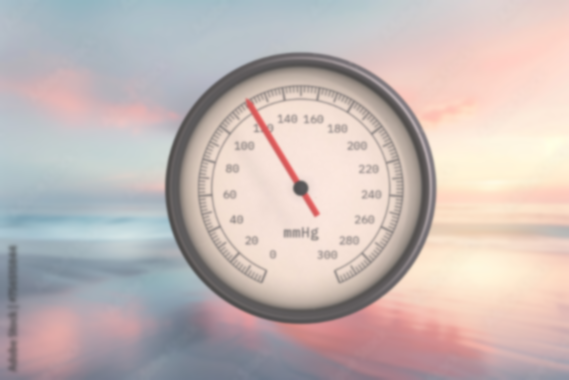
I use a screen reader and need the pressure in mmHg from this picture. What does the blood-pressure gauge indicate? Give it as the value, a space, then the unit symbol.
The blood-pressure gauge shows 120 mmHg
